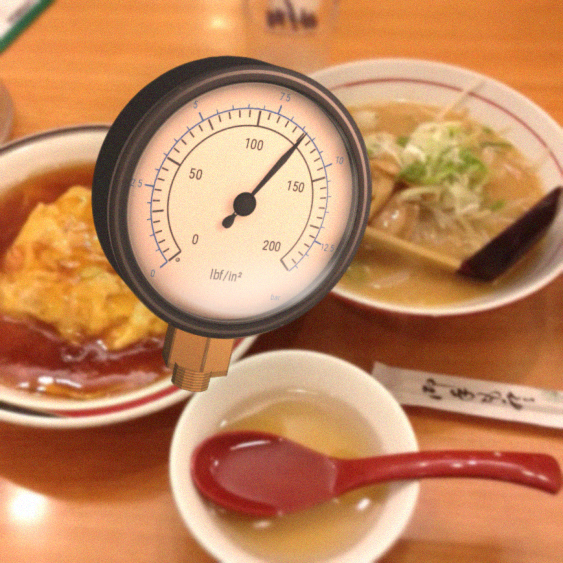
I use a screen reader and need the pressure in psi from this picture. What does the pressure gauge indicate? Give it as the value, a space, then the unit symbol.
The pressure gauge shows 125 psi
